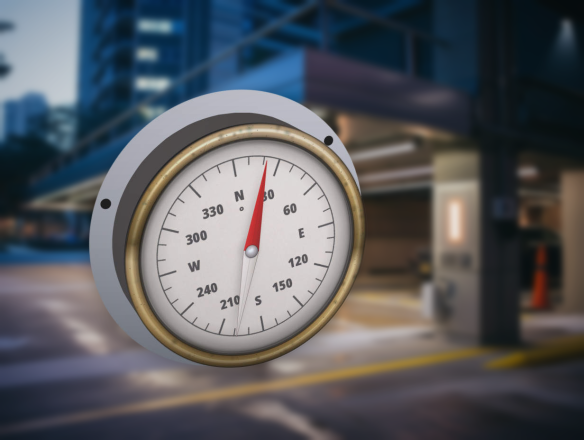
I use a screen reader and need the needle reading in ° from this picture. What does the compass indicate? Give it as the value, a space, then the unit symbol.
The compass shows 20 °
